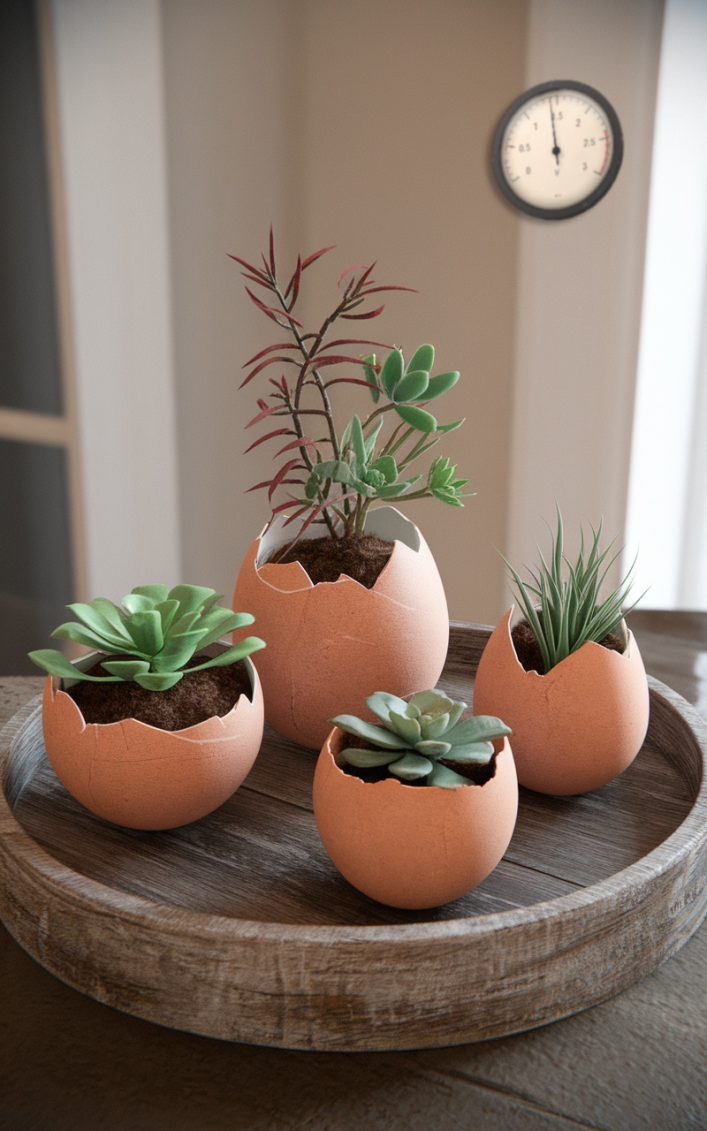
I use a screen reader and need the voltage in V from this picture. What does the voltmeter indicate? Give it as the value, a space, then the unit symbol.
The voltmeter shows 1.4 V
